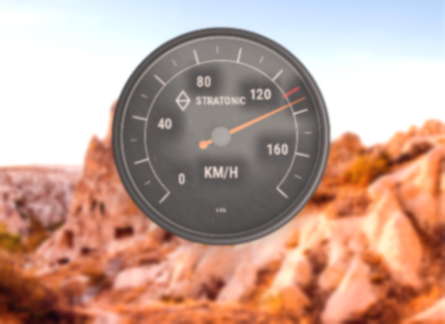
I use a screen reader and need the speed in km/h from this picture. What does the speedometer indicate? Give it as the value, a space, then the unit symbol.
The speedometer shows 135 km/h
